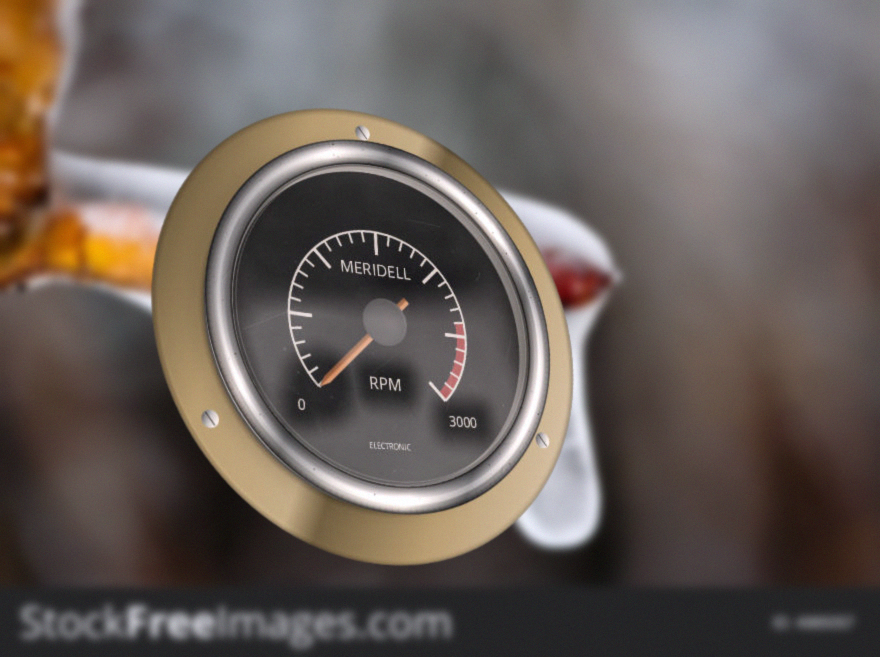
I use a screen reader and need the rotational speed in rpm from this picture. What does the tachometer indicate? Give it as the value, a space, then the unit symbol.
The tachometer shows 0 rpm
